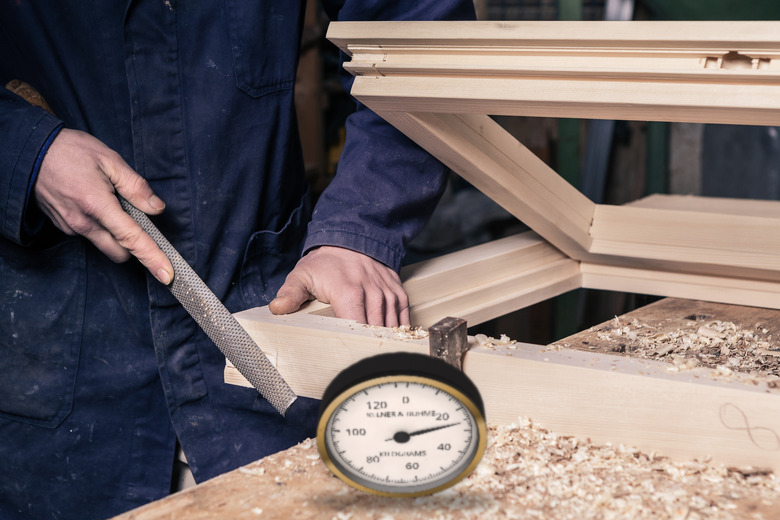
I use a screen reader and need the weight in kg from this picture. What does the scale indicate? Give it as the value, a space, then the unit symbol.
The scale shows 25 kg
